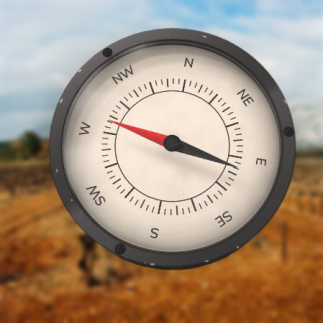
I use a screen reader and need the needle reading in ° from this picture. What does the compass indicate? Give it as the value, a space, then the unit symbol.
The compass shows 280 °
